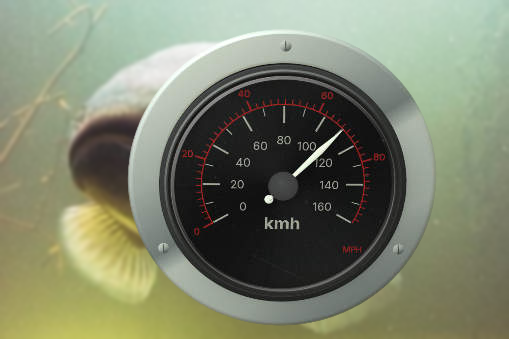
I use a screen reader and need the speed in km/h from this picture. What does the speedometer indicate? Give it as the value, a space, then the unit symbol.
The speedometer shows 110 km/h
